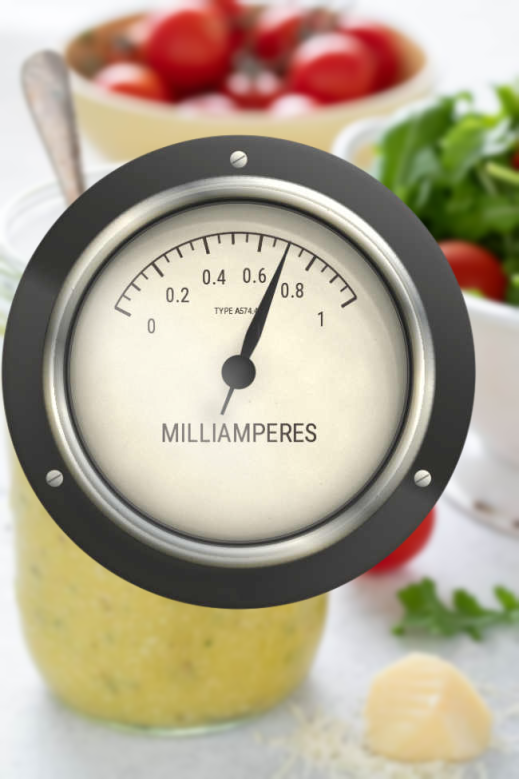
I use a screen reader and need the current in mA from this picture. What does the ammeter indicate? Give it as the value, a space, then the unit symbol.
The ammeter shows 0.7 mA
